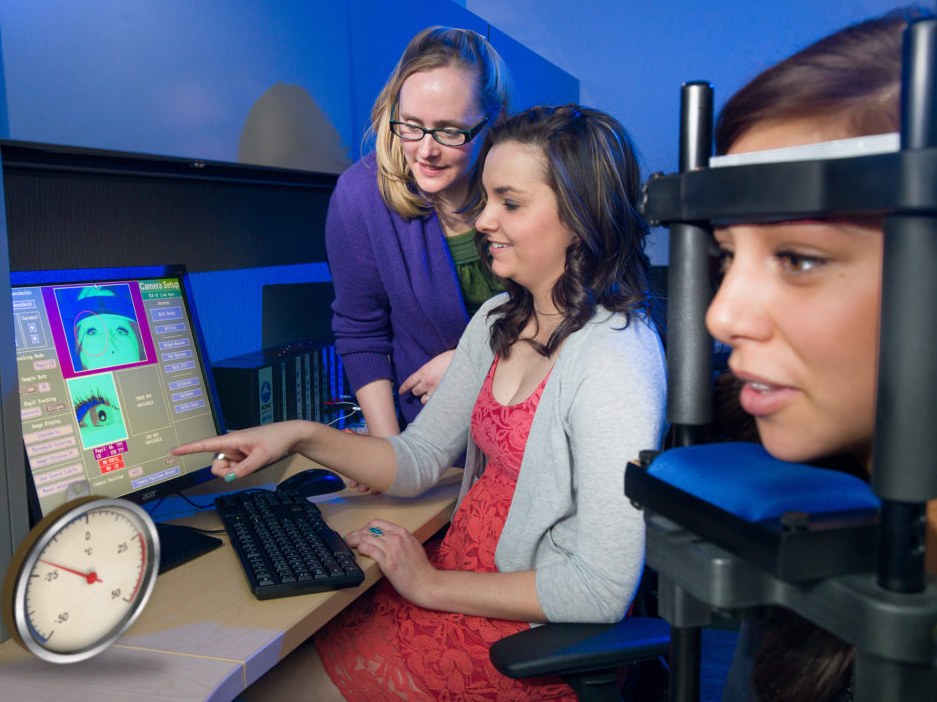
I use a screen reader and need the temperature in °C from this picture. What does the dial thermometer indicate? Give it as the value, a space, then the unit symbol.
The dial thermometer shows -20 °C
